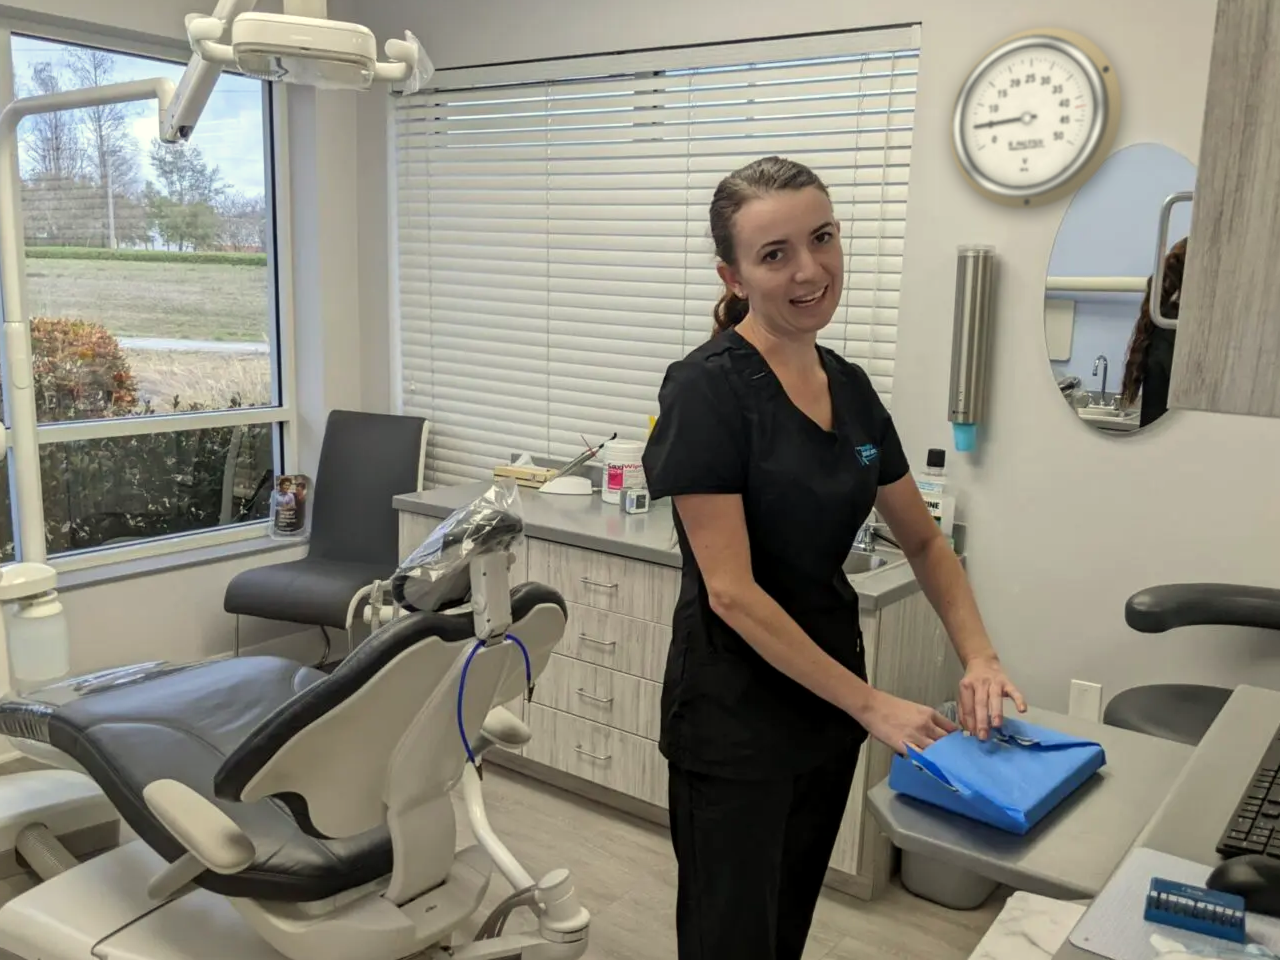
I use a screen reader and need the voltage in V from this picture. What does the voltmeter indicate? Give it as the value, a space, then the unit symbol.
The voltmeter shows 5 V
